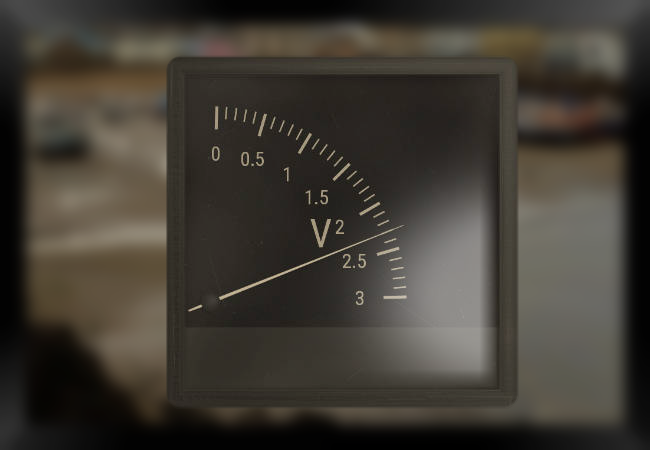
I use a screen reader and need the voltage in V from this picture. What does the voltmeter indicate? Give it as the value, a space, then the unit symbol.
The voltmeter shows 2.3 V
